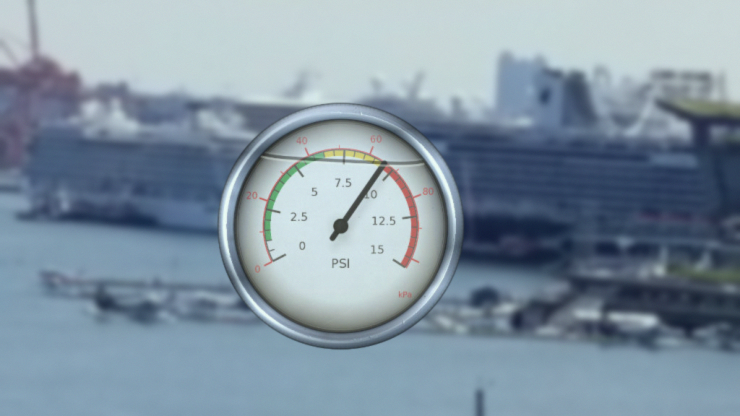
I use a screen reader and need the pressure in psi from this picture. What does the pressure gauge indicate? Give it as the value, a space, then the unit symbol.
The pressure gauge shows 9.5 psi
